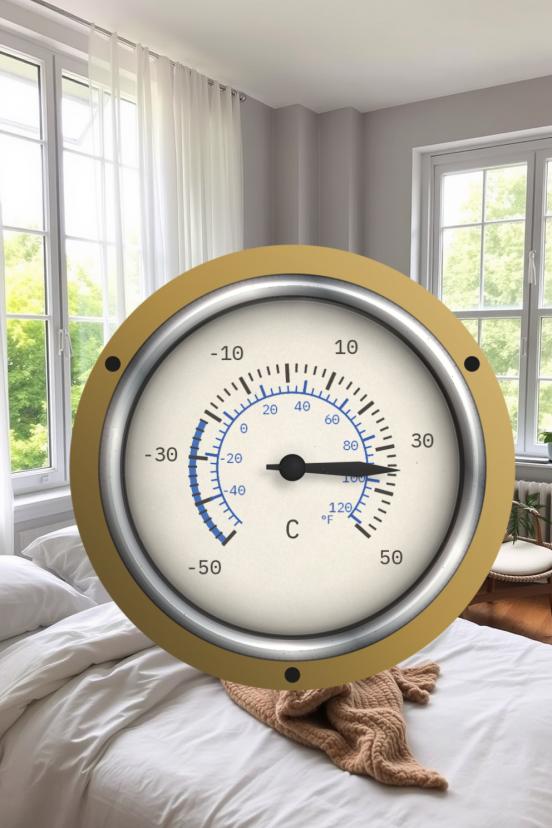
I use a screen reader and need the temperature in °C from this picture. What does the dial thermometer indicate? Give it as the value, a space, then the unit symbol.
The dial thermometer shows 35 °C
